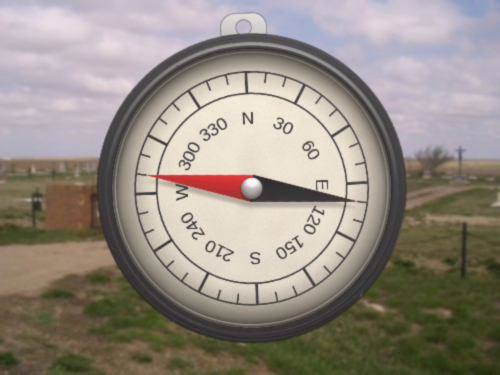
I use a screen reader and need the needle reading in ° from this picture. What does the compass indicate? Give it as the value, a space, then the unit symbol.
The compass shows 280 °
